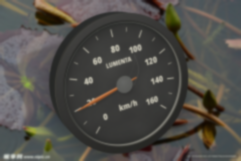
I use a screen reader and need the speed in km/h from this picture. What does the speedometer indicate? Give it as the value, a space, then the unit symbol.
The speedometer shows 20 km/h
